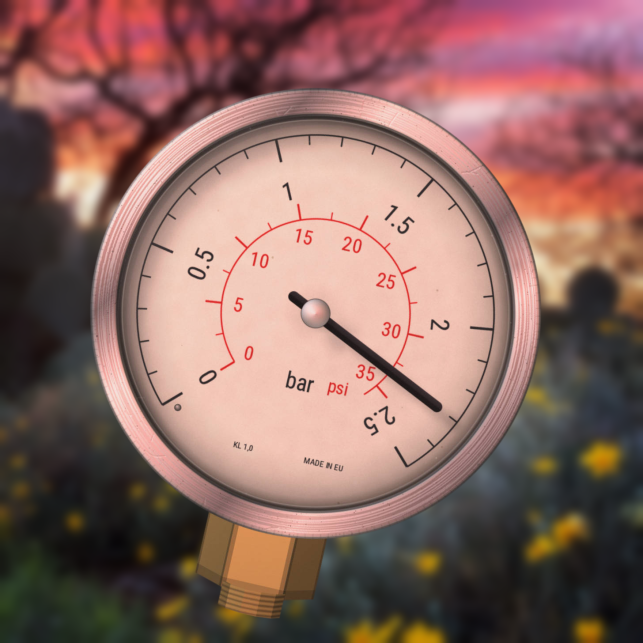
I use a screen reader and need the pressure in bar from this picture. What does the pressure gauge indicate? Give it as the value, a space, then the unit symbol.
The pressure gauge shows 2.3 bar
